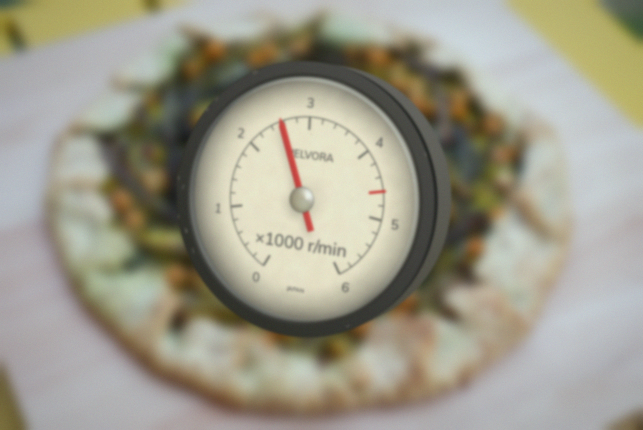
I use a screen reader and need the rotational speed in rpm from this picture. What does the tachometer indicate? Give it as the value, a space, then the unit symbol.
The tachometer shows 2600 rpm
